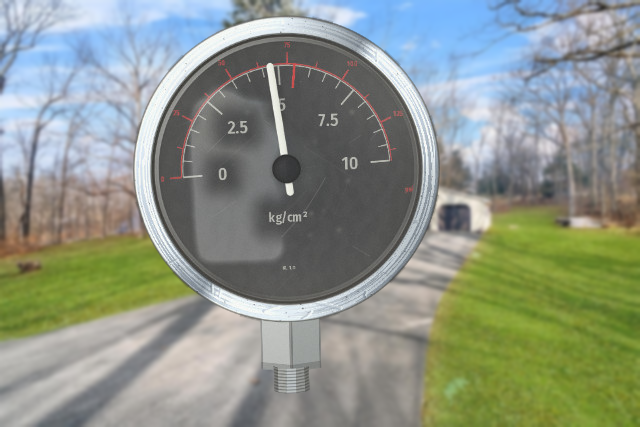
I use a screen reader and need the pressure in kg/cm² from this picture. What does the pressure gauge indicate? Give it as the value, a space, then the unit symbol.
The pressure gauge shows 4.75 kg/cm²
